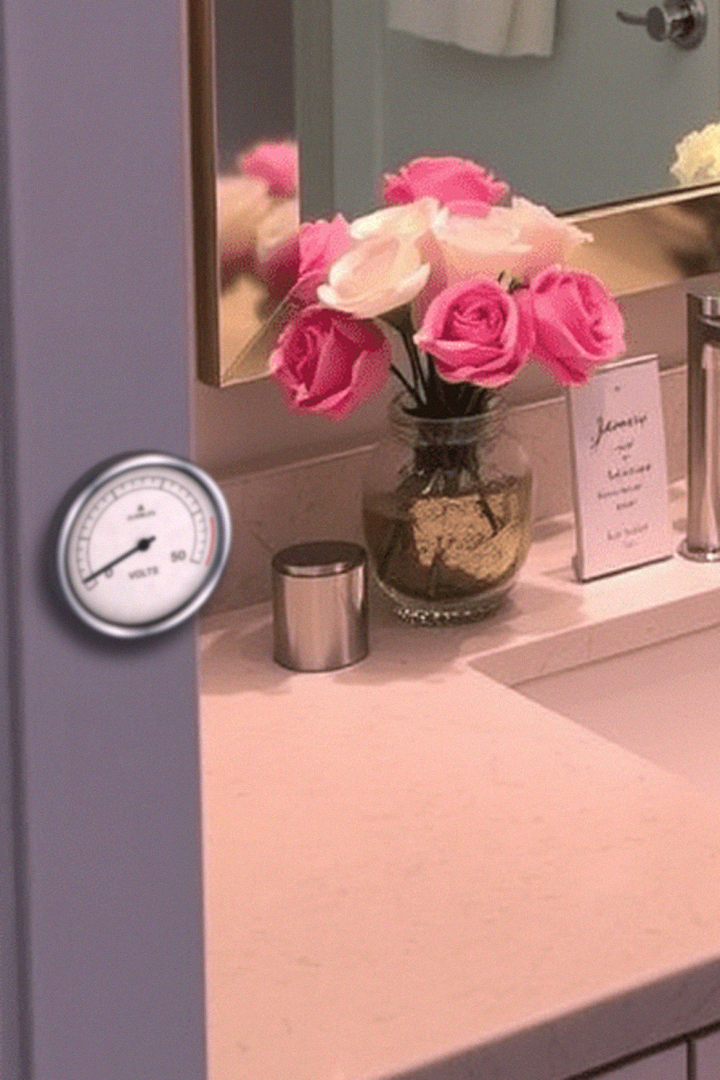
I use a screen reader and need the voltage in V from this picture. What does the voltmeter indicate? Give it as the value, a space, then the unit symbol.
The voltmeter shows 2 V
